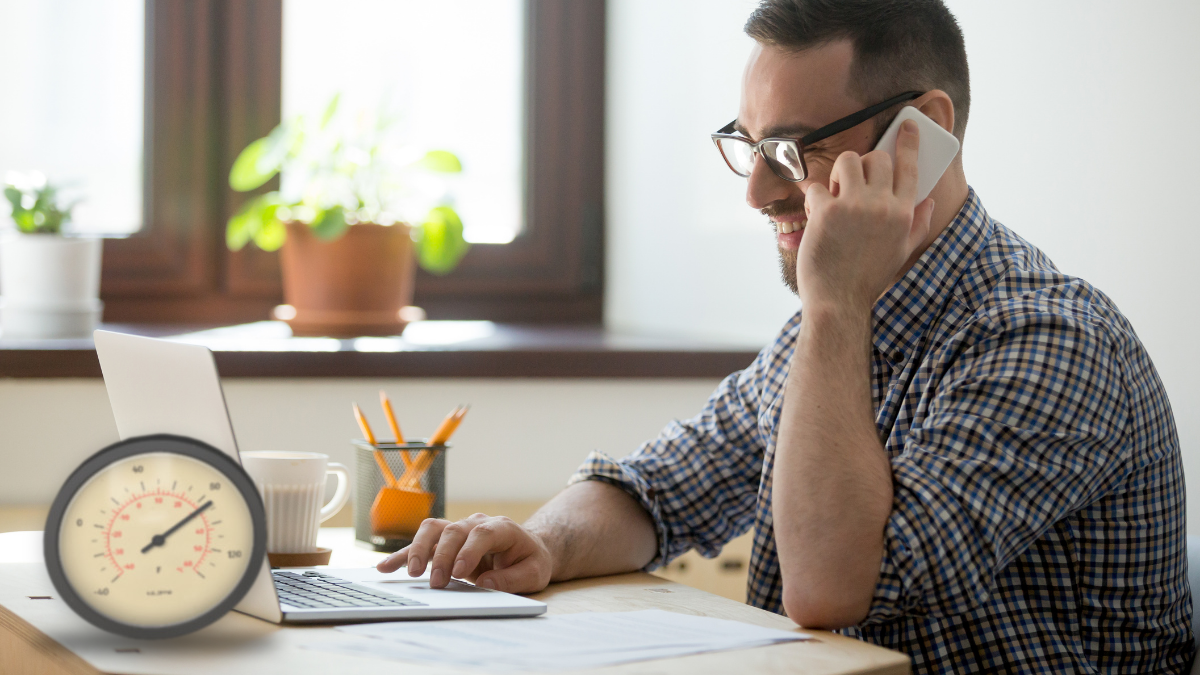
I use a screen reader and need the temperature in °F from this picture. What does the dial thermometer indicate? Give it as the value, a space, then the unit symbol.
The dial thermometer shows 85 °F
